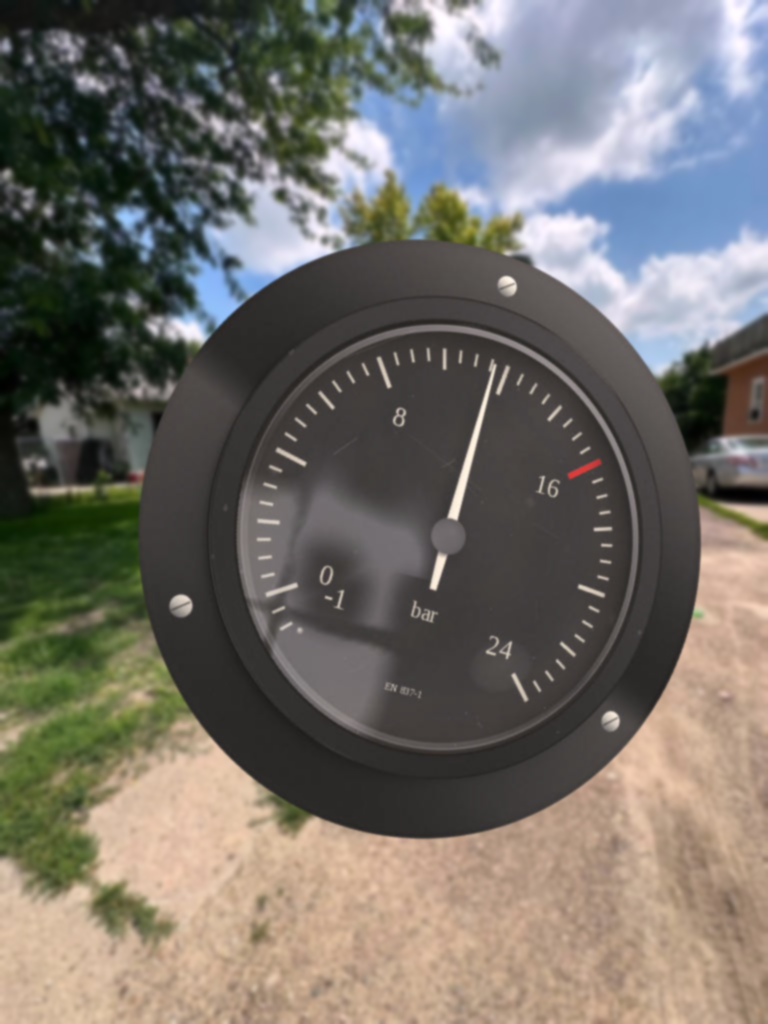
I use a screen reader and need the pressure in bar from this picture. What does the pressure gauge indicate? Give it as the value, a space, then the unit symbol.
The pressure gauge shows 11.5 bar
